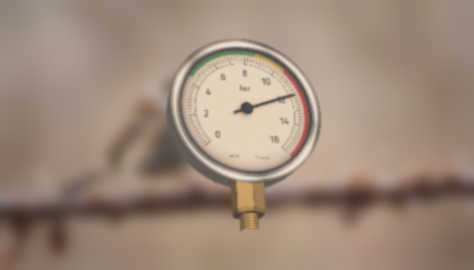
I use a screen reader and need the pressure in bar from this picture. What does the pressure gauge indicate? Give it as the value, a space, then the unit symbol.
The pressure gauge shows 12 bar
